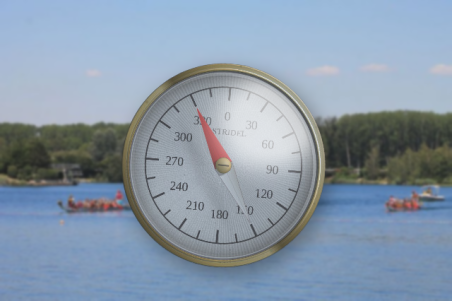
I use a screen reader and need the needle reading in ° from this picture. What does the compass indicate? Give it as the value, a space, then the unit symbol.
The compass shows 330 °
